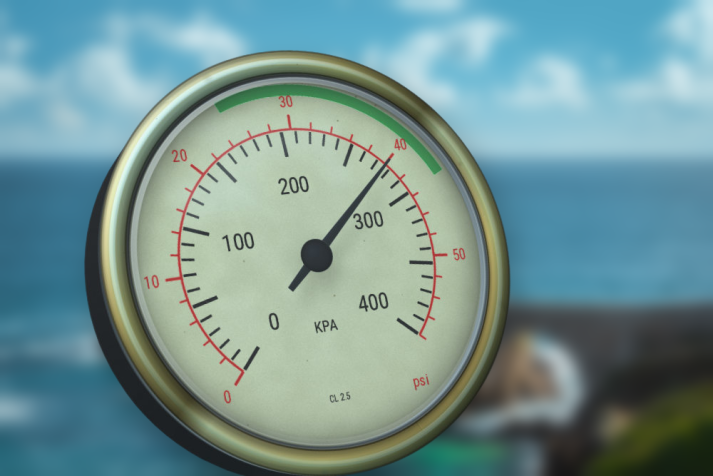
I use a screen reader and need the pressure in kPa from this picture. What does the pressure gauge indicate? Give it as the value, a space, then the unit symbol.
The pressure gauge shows 275 kPa
